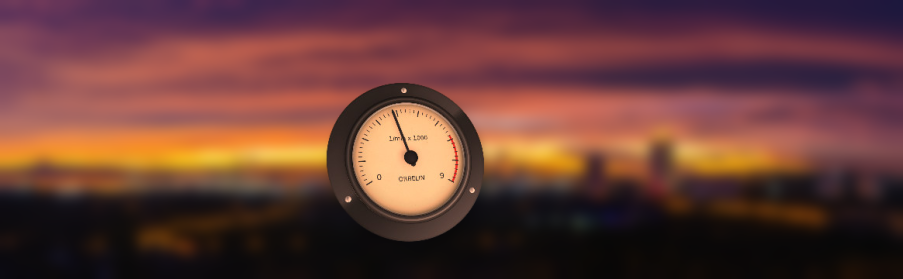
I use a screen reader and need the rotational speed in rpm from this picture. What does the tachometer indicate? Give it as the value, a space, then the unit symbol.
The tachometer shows 3800 rpm
